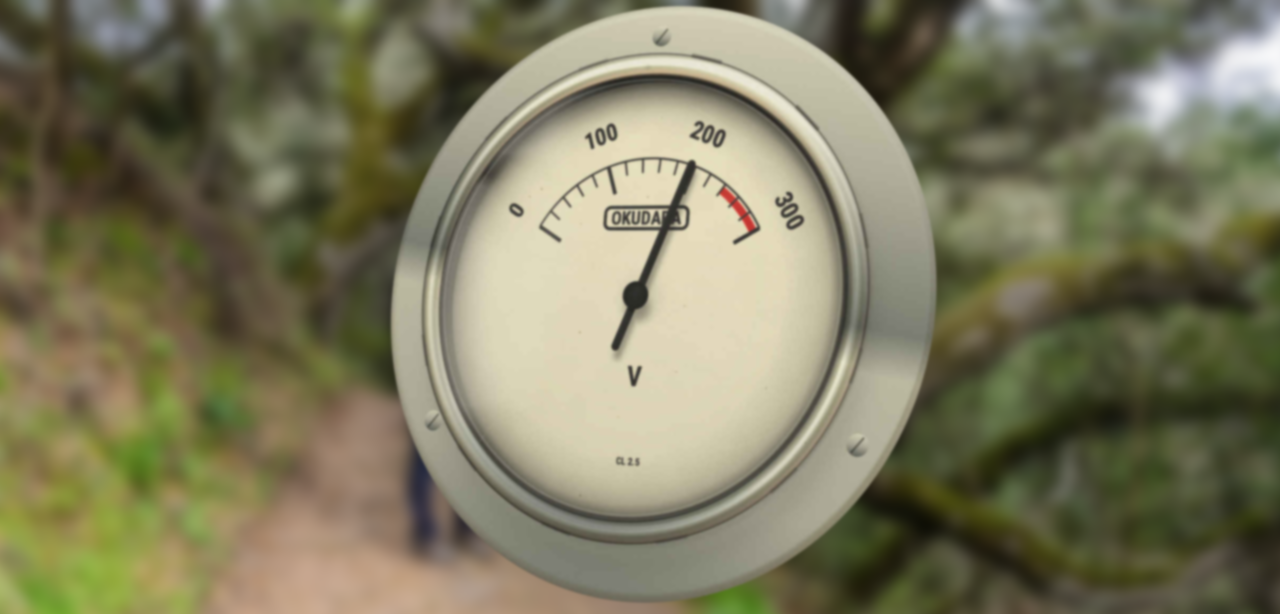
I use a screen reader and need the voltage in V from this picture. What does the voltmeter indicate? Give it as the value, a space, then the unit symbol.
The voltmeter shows 200 V
